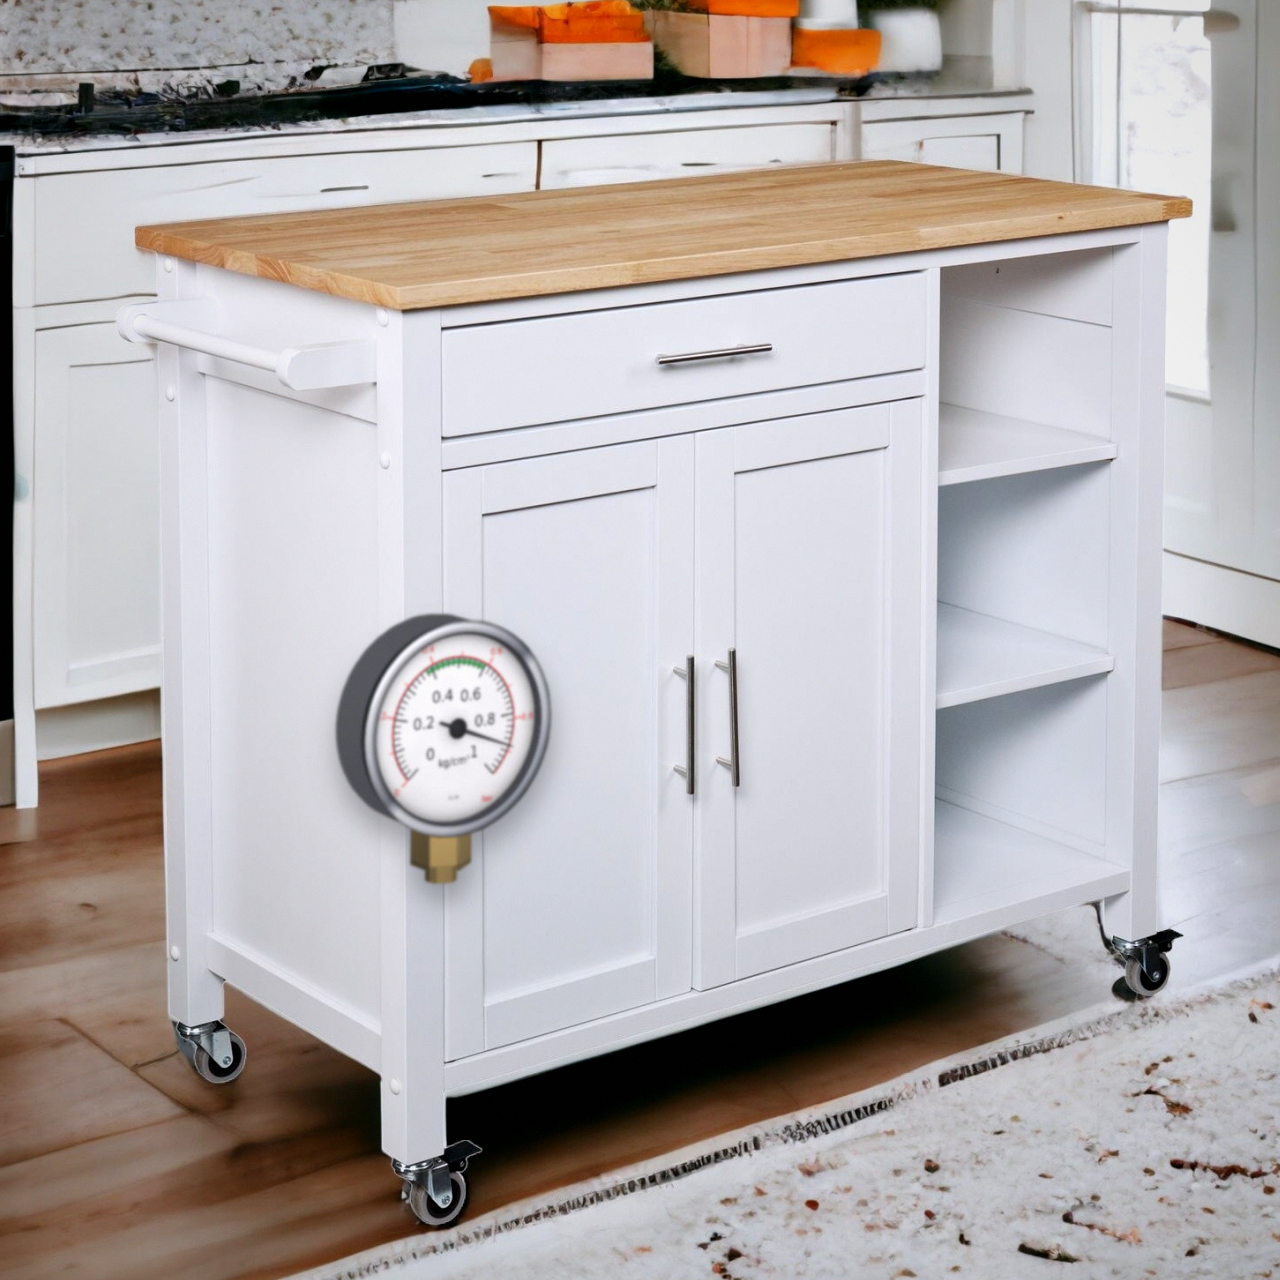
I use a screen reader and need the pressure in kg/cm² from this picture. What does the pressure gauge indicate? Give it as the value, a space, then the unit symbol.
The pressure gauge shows 0.9 kg/cm²
